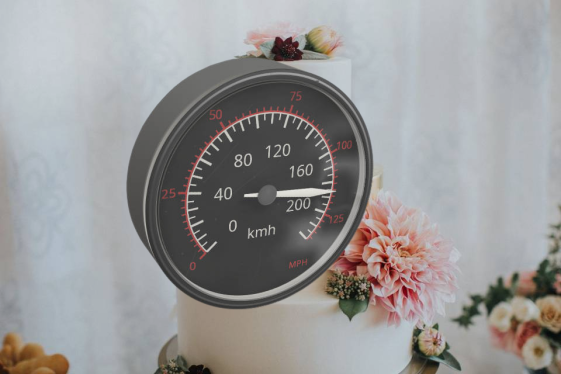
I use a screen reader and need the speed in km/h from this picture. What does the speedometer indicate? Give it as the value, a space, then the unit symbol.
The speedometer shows 185 km/h
